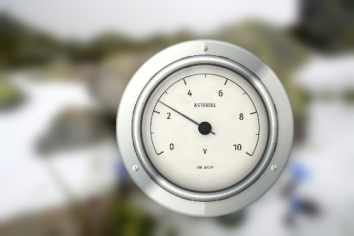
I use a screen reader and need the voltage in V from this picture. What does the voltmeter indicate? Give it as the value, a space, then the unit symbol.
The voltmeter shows 2.5 V
